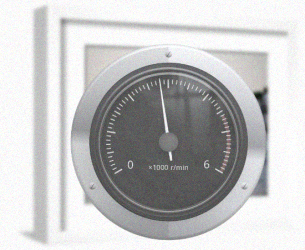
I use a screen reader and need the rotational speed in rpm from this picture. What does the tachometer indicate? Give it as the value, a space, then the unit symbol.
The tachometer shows 2800 rpm
